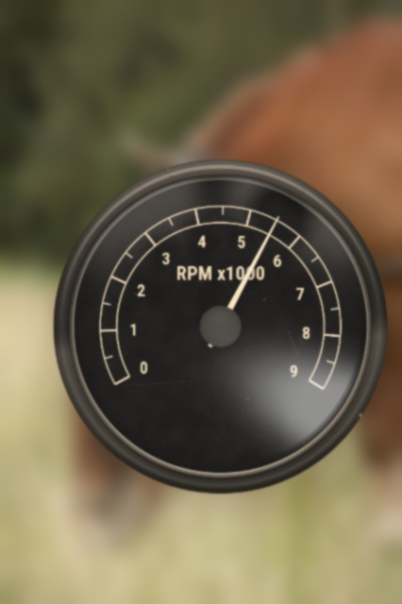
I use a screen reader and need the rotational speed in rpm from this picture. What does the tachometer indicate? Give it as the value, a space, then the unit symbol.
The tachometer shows 5500 rpm
